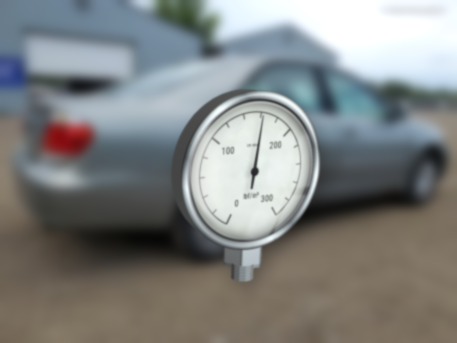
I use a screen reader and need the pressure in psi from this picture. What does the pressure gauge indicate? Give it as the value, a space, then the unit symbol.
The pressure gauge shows 160 psi
